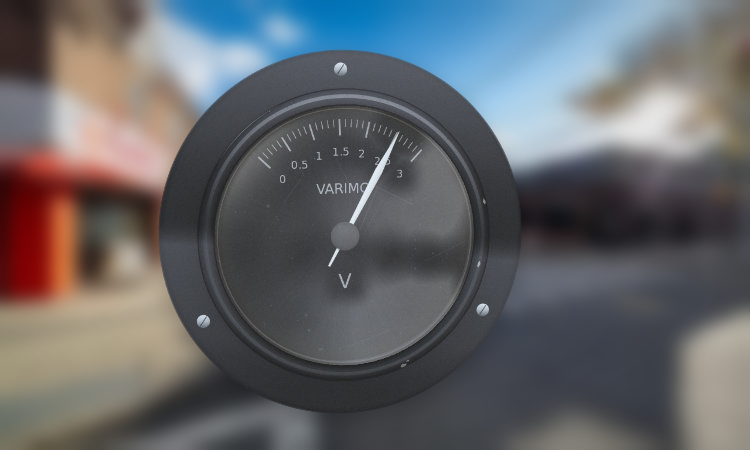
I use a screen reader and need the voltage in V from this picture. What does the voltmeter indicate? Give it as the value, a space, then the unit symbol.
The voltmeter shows 2.5 V
